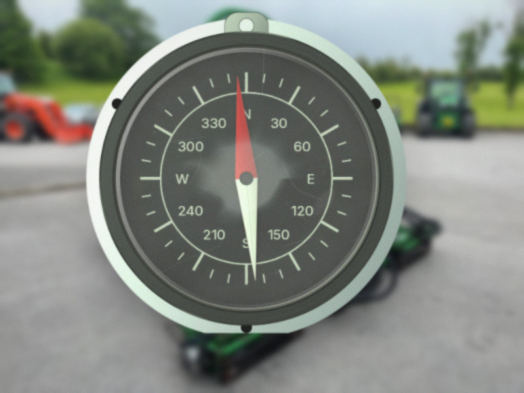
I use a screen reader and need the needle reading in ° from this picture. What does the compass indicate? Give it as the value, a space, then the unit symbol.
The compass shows 355 °
